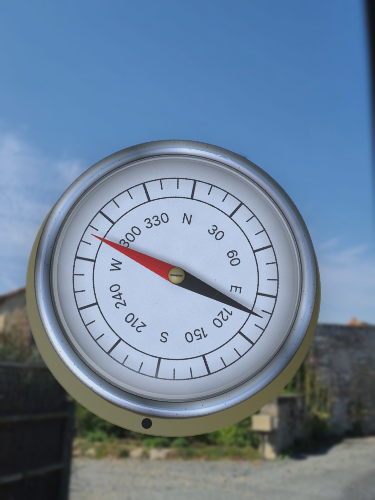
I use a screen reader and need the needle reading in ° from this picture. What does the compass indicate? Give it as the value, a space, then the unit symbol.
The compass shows 285 °
